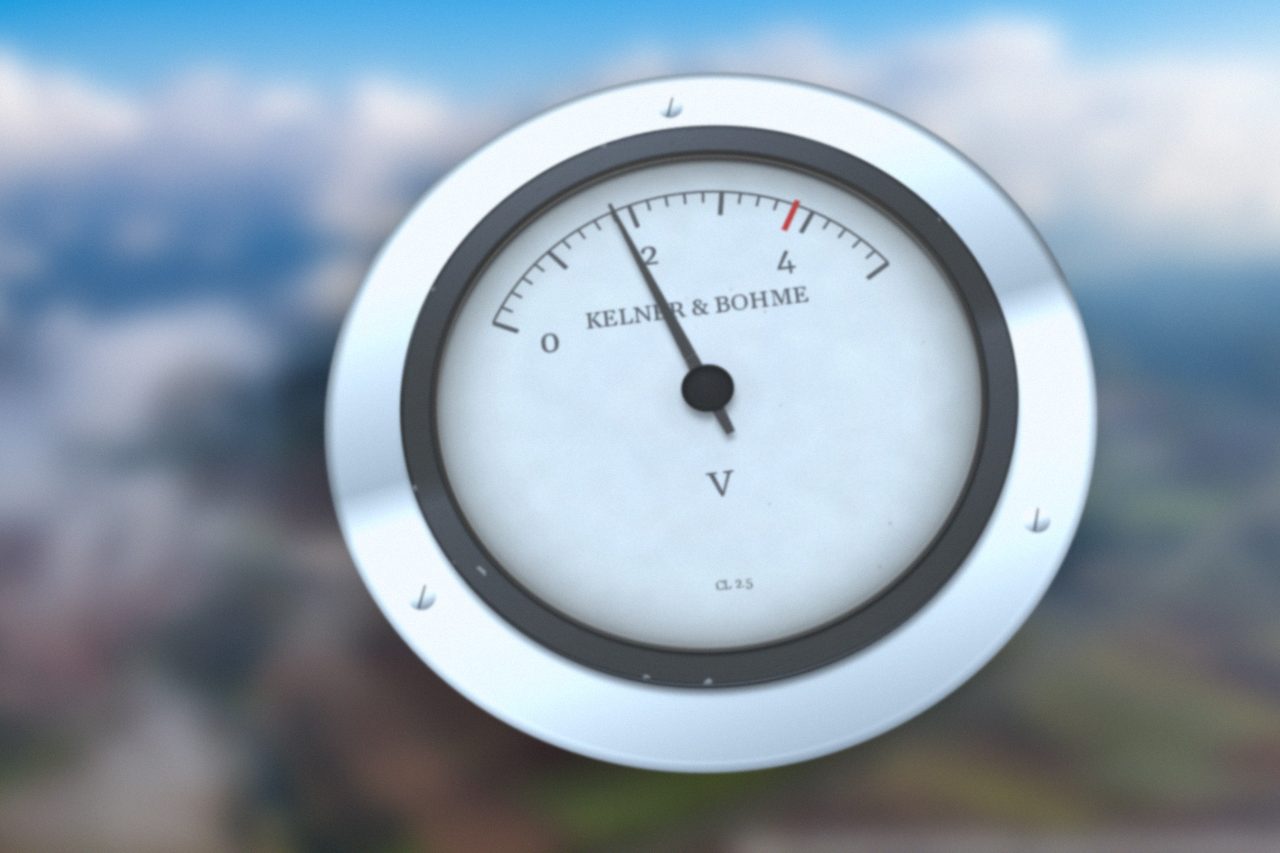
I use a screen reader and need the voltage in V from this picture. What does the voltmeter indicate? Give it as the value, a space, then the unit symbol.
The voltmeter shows 1.8 V
